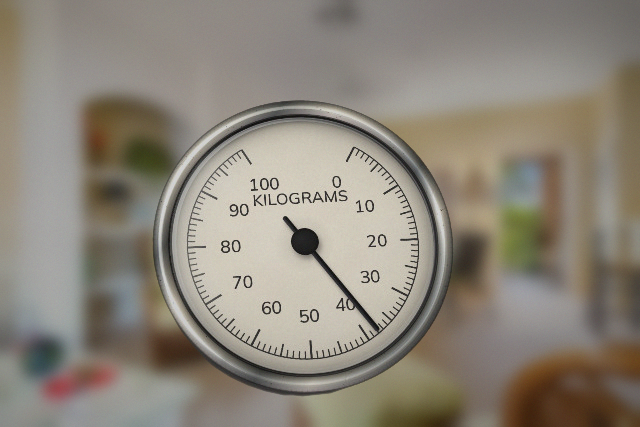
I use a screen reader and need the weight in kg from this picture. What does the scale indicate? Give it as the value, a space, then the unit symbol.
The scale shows 38 kg
